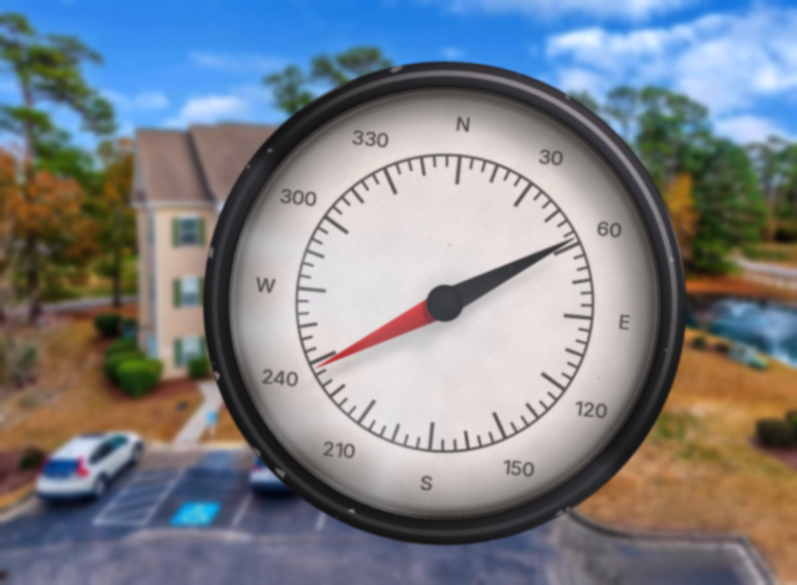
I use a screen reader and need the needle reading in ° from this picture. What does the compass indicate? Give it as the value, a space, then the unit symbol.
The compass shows 237.5 °
